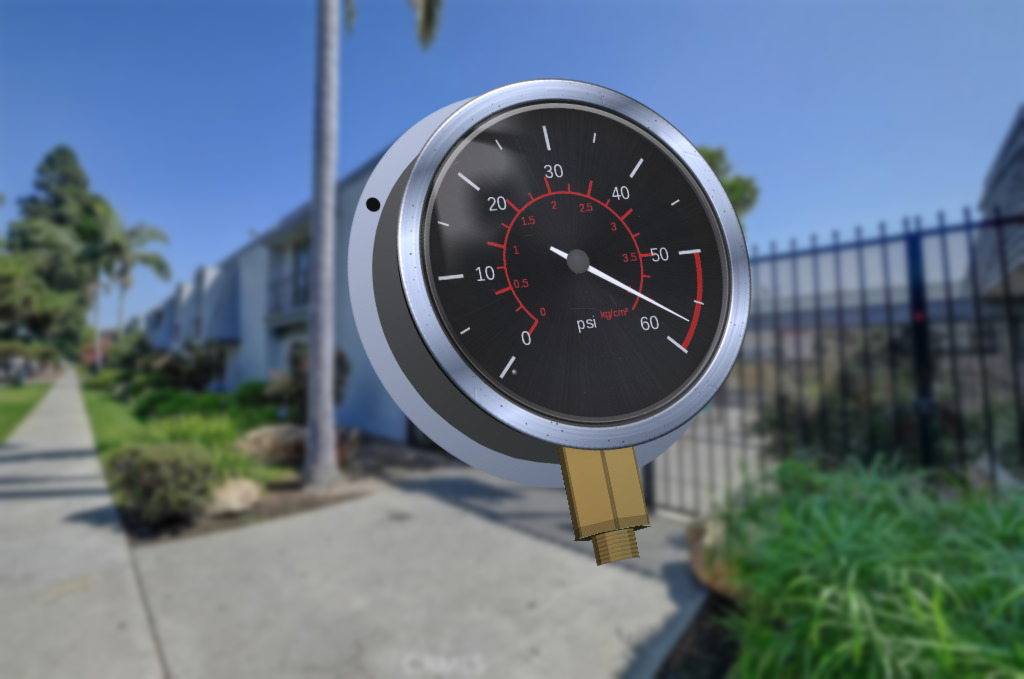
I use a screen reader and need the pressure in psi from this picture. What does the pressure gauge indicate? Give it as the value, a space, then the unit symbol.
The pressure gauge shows 57.5 psi
